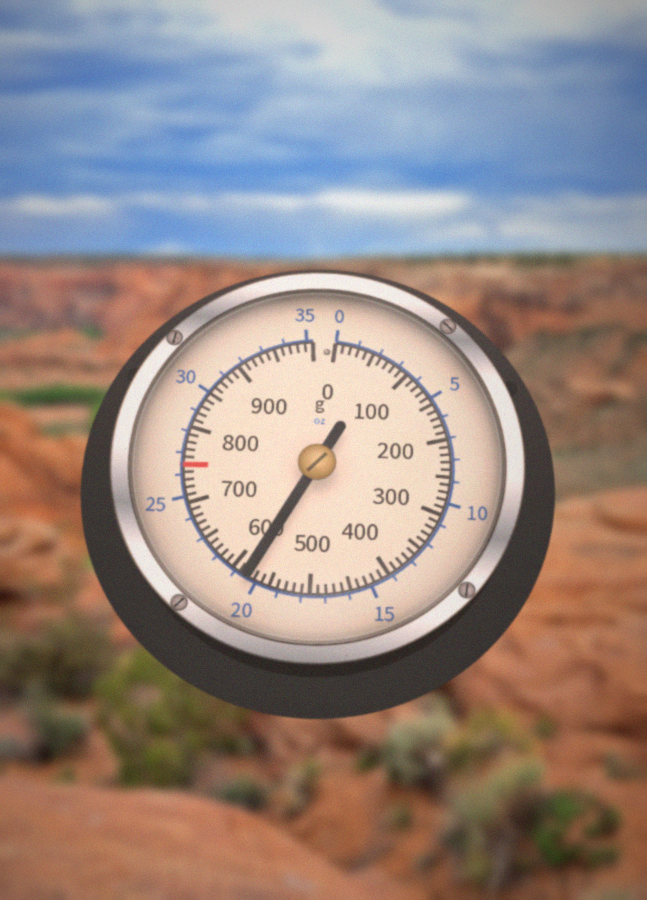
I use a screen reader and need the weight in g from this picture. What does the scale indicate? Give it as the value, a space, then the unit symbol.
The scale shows 580 g
